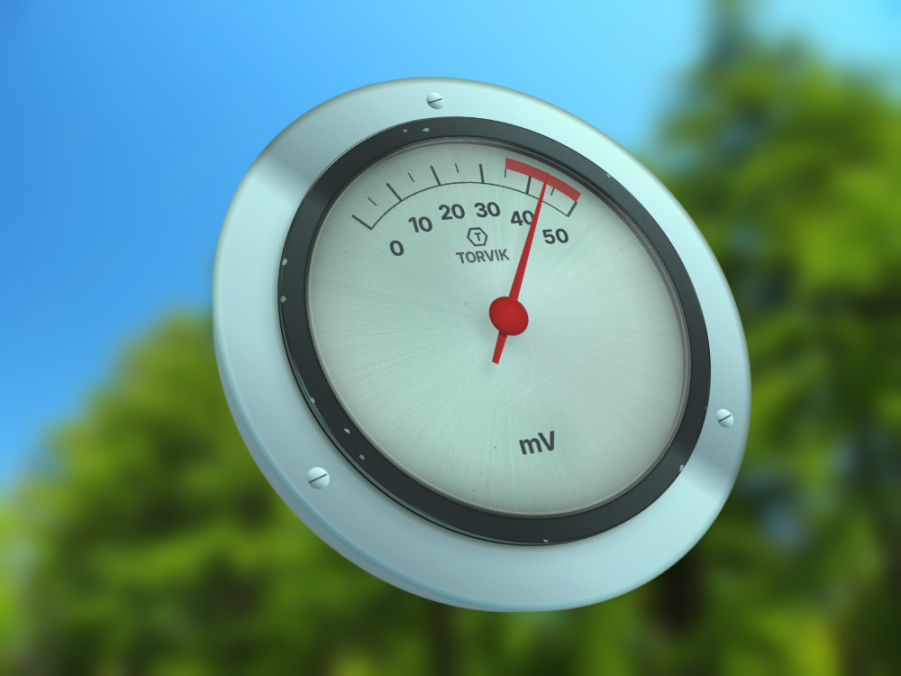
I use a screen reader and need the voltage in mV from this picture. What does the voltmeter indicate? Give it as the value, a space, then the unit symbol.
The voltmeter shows 42.5 mV
